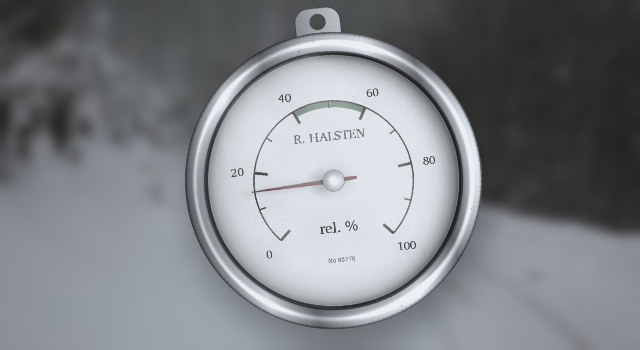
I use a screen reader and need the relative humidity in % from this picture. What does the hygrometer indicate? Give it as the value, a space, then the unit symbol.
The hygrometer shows 15 %
